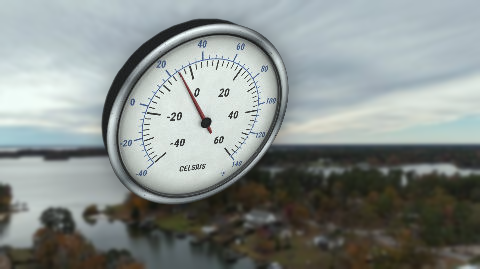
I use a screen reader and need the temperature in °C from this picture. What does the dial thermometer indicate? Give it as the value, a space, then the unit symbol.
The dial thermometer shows -4 °C
